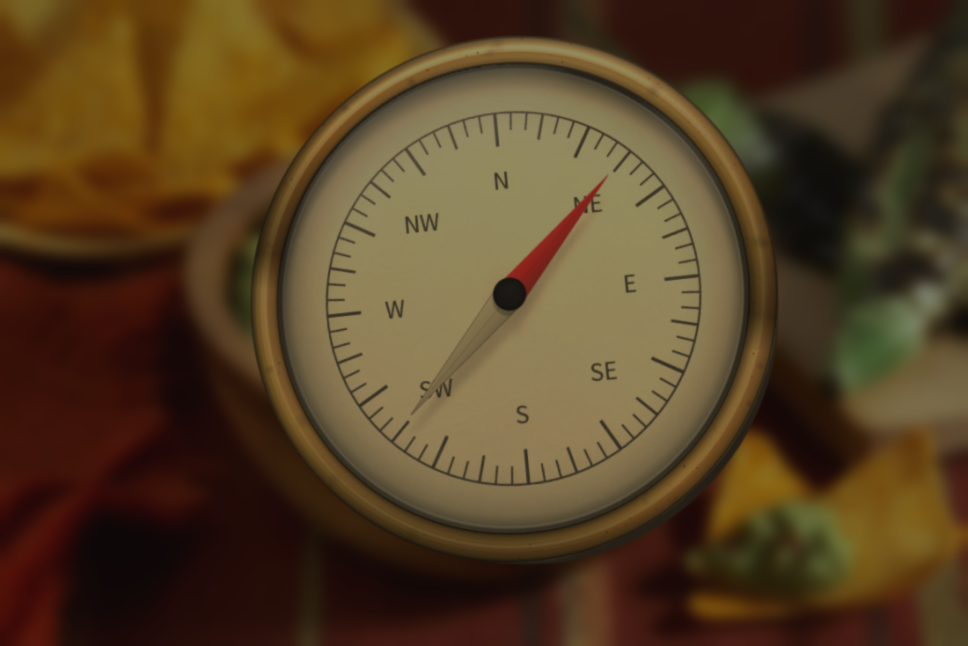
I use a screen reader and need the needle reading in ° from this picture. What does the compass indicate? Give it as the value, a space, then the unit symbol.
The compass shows 45 °
